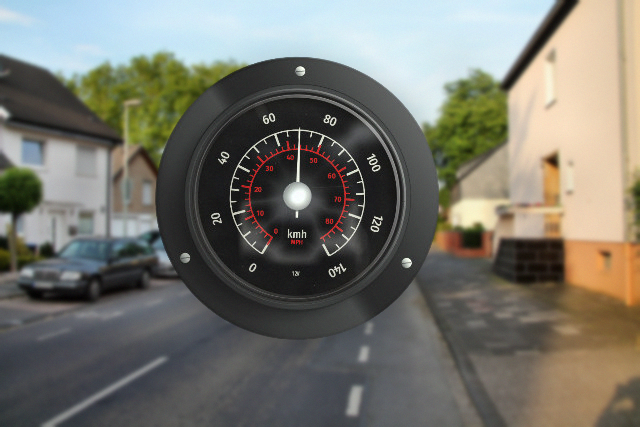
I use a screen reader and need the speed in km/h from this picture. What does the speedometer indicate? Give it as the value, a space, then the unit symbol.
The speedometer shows 70 km/h
